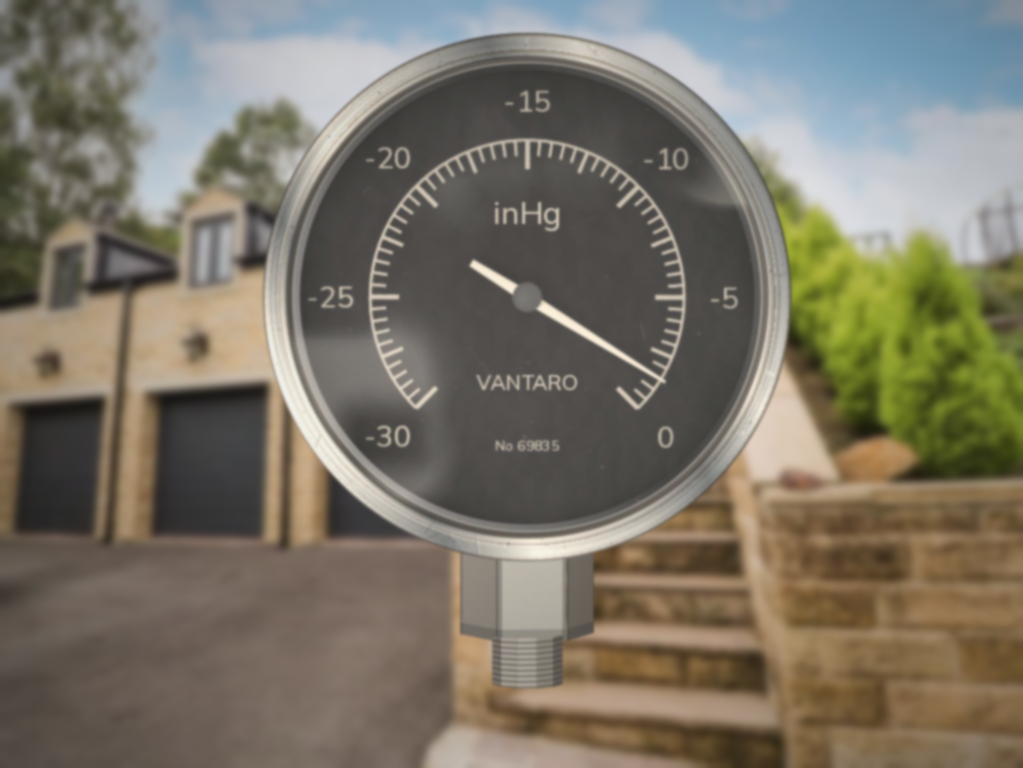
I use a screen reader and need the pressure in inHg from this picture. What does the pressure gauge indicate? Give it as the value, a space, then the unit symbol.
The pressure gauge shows -1.5 inHg
